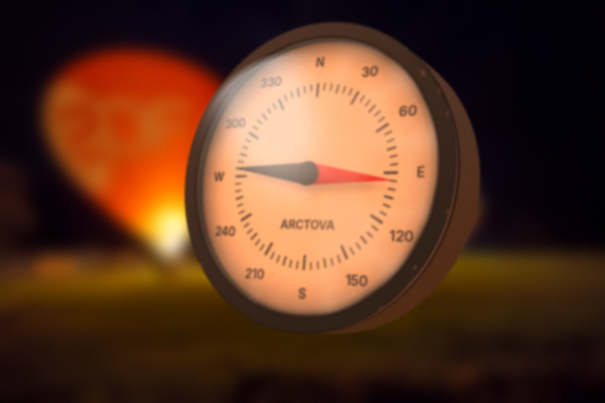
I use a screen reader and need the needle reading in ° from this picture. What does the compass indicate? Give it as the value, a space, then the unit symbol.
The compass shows 95 °
